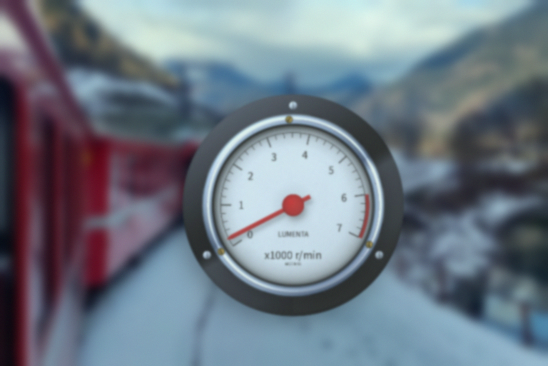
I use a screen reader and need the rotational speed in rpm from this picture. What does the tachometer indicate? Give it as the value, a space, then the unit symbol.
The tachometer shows 200 rpm
